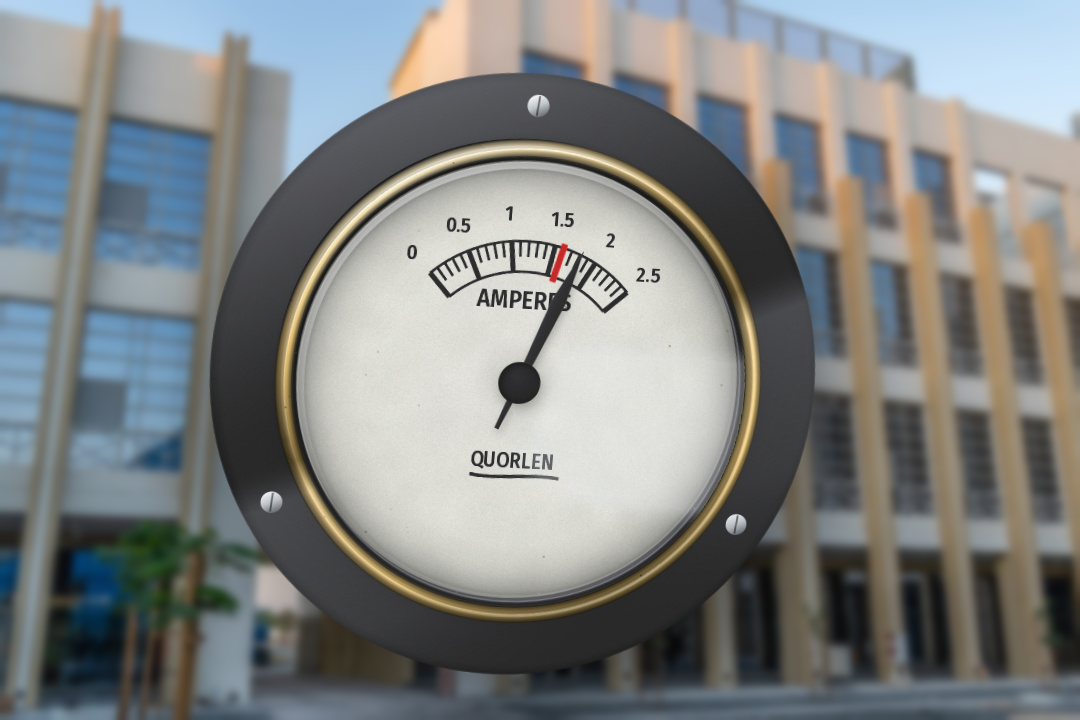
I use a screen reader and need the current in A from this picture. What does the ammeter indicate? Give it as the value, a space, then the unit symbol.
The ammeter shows 1.8 A
